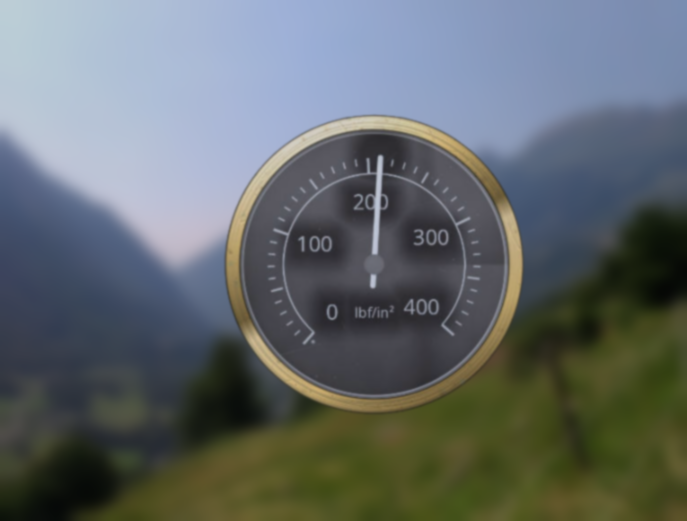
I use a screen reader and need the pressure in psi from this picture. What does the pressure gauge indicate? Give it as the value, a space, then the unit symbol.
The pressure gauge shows 210 psi
